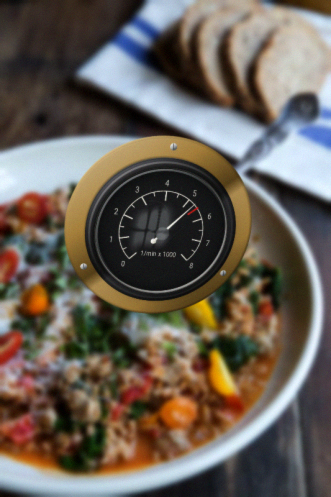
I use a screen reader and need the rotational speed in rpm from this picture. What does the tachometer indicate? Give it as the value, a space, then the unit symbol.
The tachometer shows 5250 rpm
